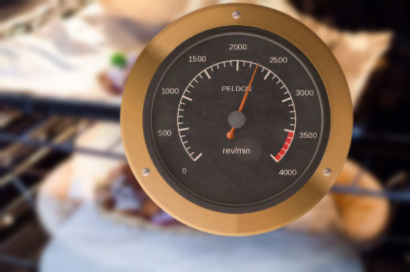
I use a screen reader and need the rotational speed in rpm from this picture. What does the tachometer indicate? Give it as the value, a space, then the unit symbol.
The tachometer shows 2300 rpm
